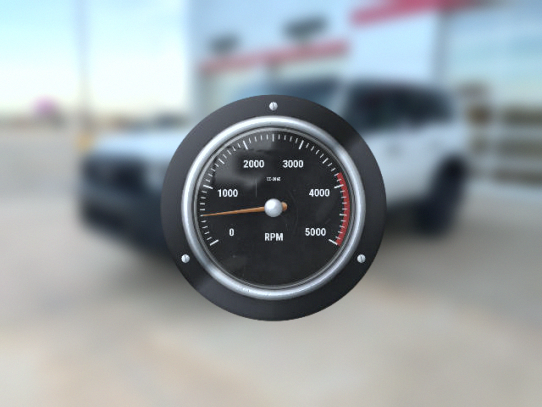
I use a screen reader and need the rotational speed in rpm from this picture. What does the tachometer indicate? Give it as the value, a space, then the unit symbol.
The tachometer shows 500 rpm
